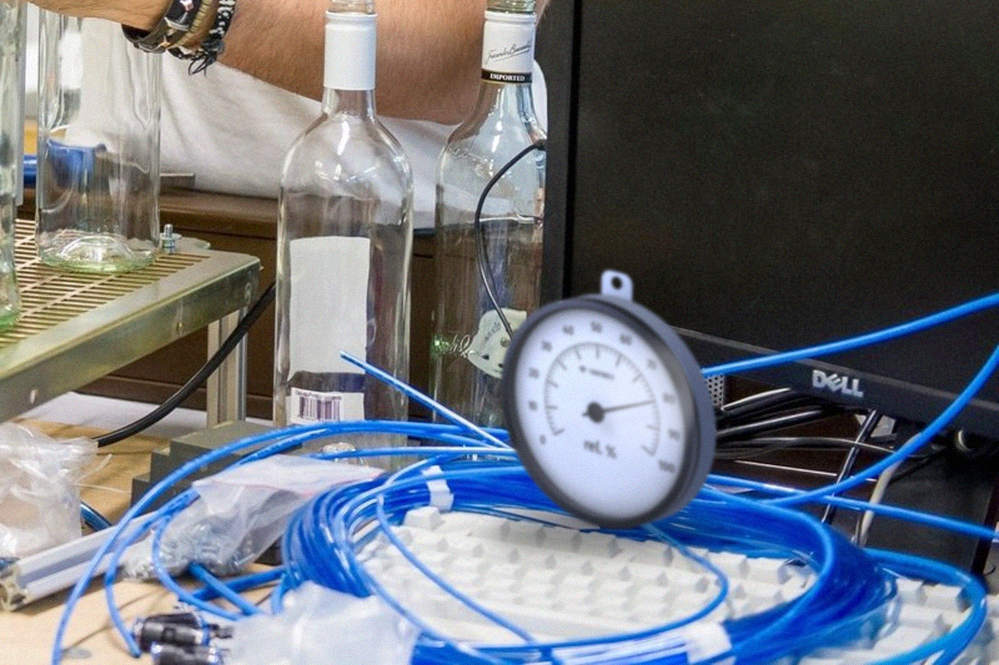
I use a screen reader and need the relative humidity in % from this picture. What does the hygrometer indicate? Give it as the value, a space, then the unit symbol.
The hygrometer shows 80 %
